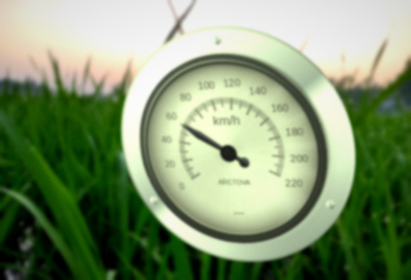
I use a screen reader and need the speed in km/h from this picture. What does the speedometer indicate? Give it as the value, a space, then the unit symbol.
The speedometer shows 60 km/h
